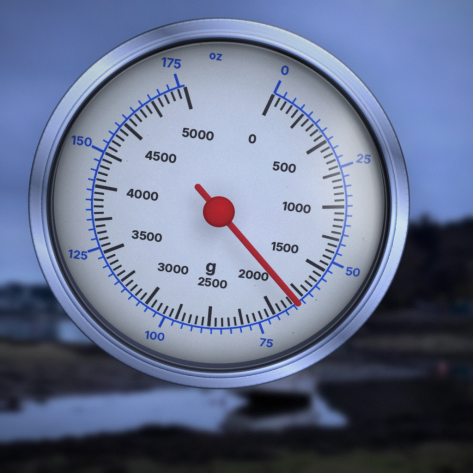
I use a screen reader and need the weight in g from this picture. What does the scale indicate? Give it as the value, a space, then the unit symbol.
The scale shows 1800 g
